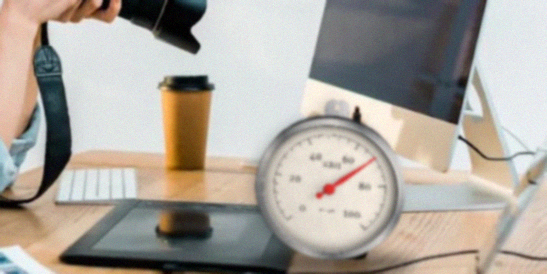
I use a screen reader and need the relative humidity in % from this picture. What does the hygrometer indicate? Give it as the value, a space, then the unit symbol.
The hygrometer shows 68 %
